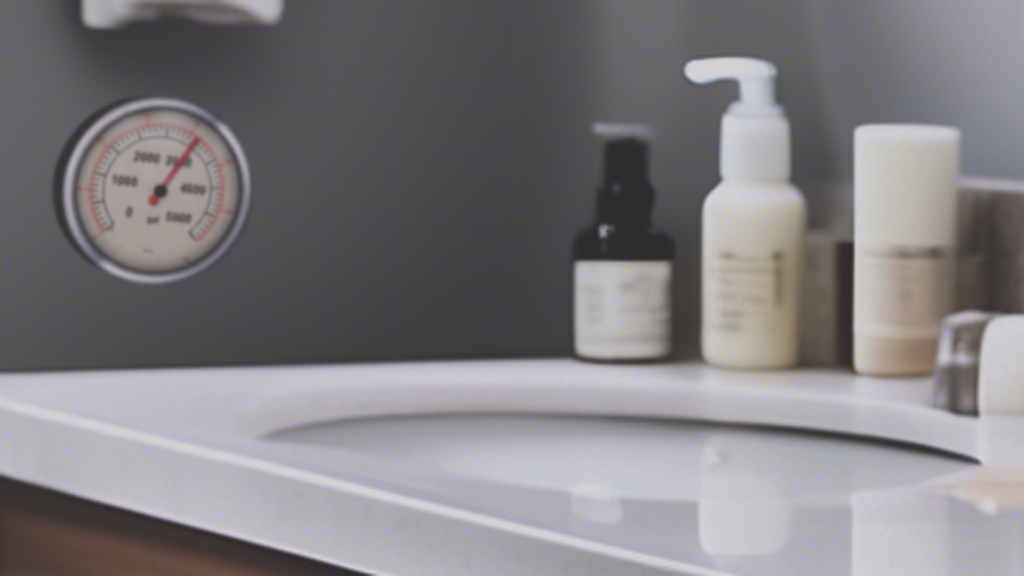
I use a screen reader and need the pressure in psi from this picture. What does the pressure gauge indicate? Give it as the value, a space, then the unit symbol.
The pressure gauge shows 3000 psi
